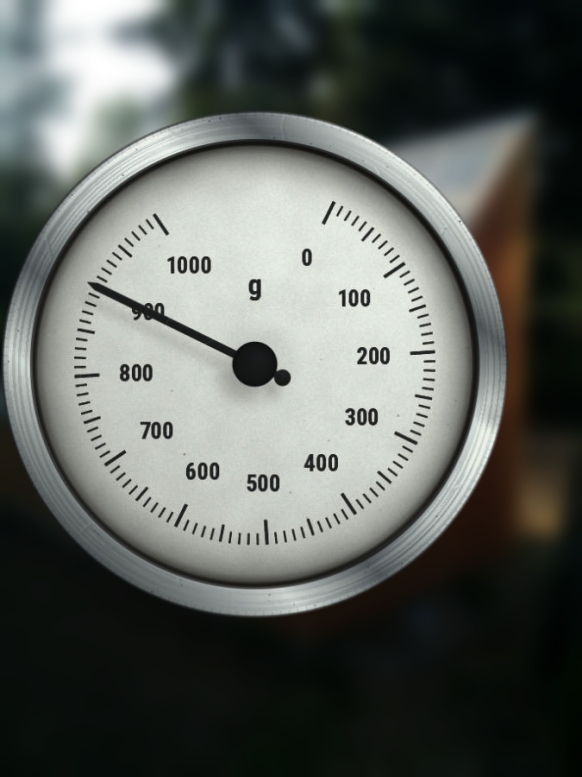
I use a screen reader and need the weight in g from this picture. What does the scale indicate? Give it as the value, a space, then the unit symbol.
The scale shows 900 g
